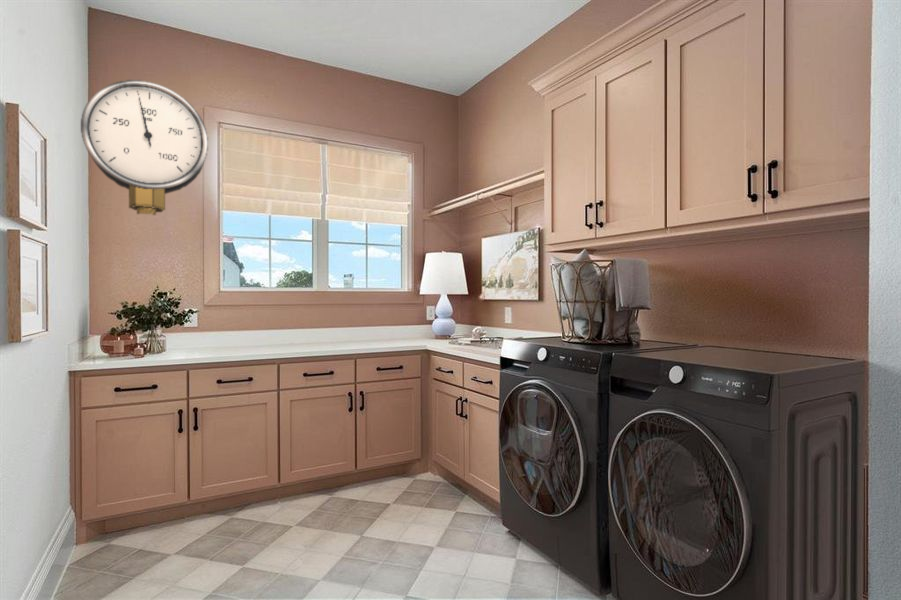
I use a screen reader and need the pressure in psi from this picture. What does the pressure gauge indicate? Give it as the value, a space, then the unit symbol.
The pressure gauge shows 450 psi
